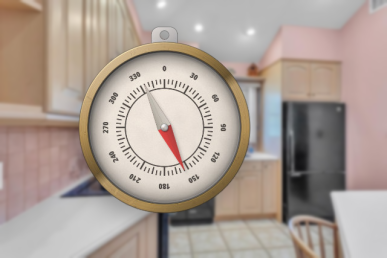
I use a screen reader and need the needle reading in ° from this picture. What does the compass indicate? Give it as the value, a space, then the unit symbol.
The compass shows 155 °
